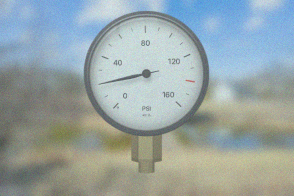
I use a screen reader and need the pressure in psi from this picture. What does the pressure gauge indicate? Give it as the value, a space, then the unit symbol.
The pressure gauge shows 20 psi
